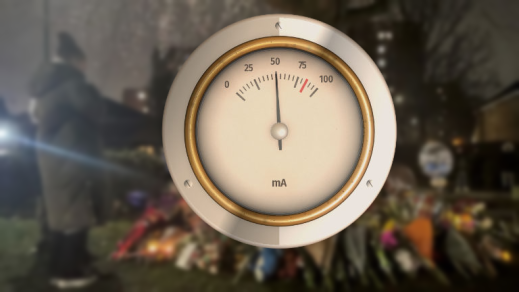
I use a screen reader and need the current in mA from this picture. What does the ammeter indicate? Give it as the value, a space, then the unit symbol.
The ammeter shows 50 mA
